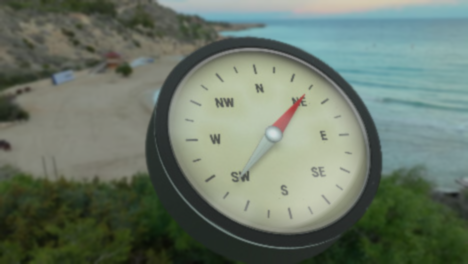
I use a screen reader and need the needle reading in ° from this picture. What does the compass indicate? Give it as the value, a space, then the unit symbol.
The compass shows 45 °
